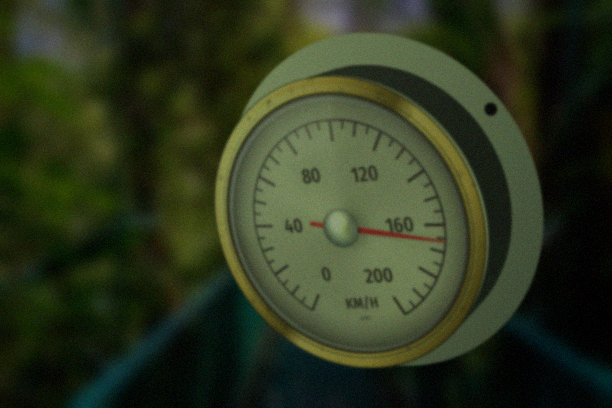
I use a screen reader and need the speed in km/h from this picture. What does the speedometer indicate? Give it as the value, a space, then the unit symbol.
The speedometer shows 165 km/h
